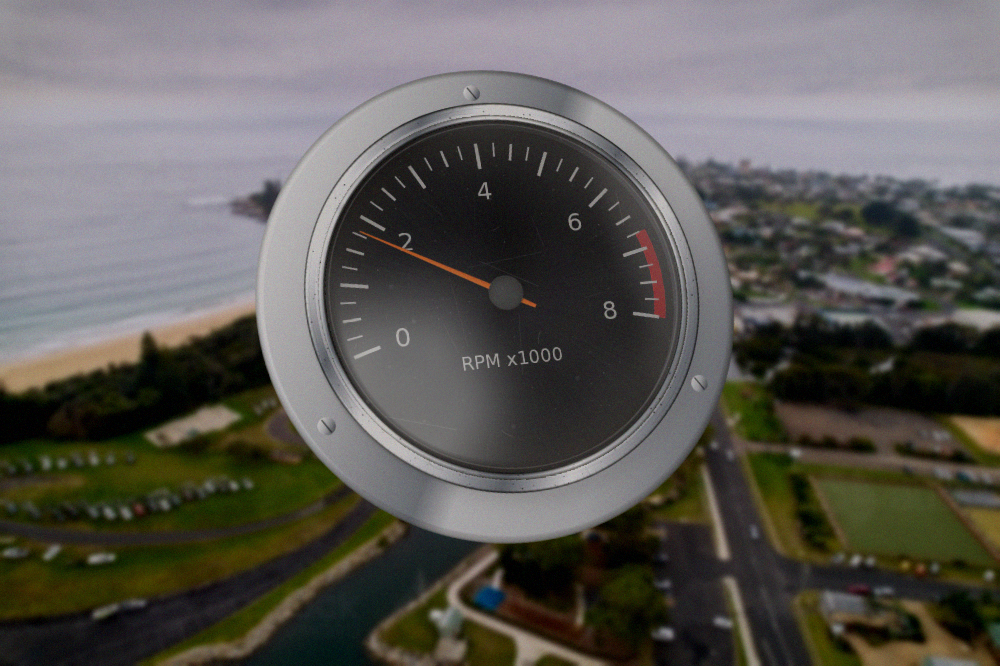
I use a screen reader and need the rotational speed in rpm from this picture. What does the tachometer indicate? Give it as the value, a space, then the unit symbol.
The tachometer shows 1750 rpm
